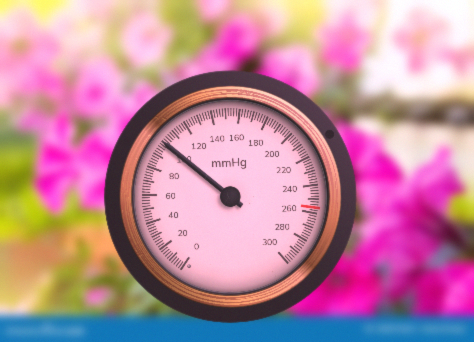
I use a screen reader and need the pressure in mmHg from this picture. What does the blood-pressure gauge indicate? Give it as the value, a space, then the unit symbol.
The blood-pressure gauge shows 100 mmHg
